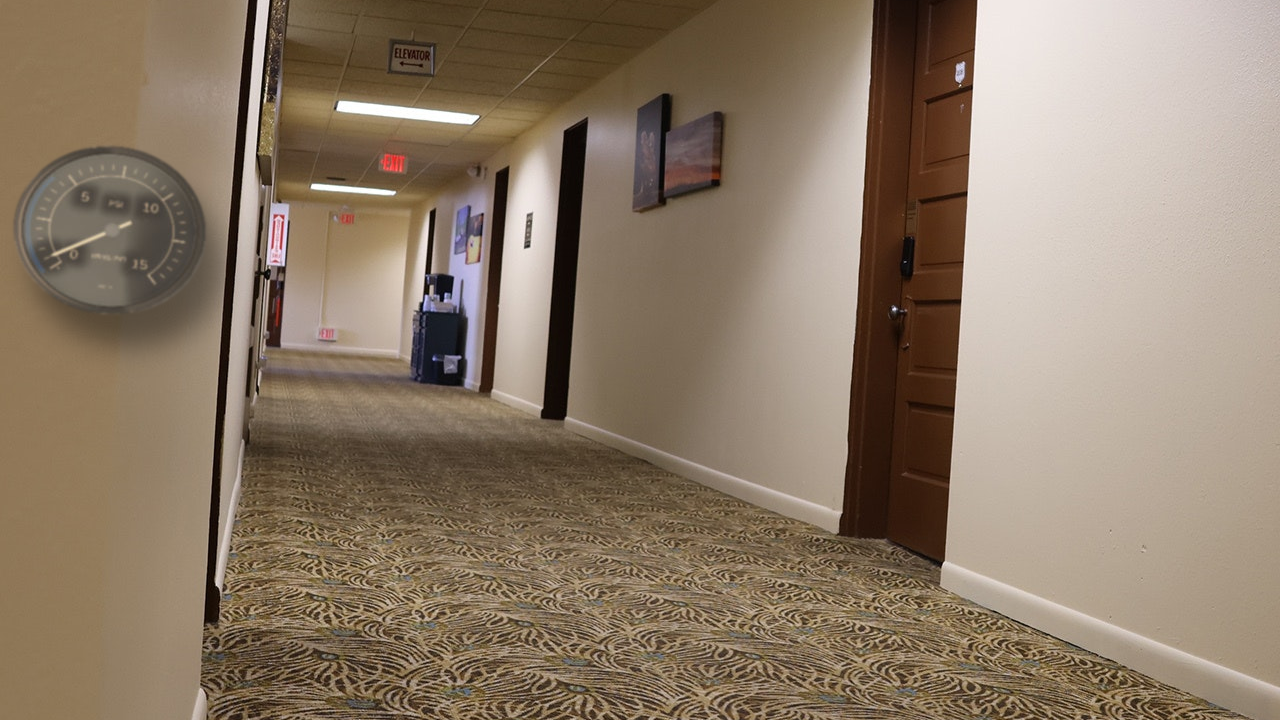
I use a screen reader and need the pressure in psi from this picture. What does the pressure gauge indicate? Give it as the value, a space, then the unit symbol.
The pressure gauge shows 0.5 psi
